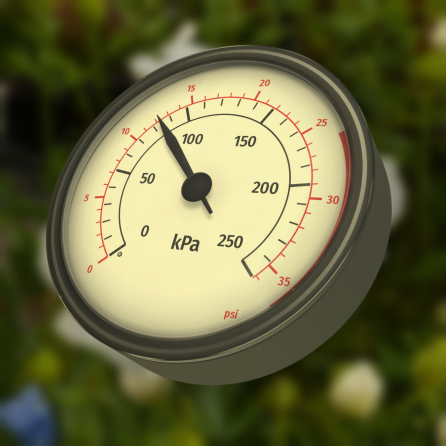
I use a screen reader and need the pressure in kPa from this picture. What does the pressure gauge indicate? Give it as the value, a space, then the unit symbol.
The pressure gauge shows 85 kPa
